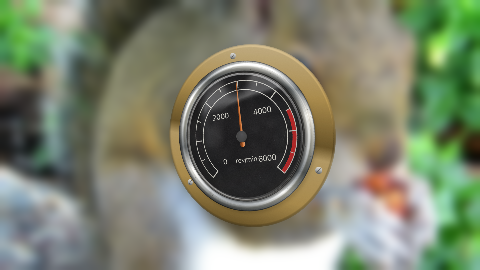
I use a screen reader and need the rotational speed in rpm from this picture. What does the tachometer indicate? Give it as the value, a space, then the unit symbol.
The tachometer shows 3000 rpm
